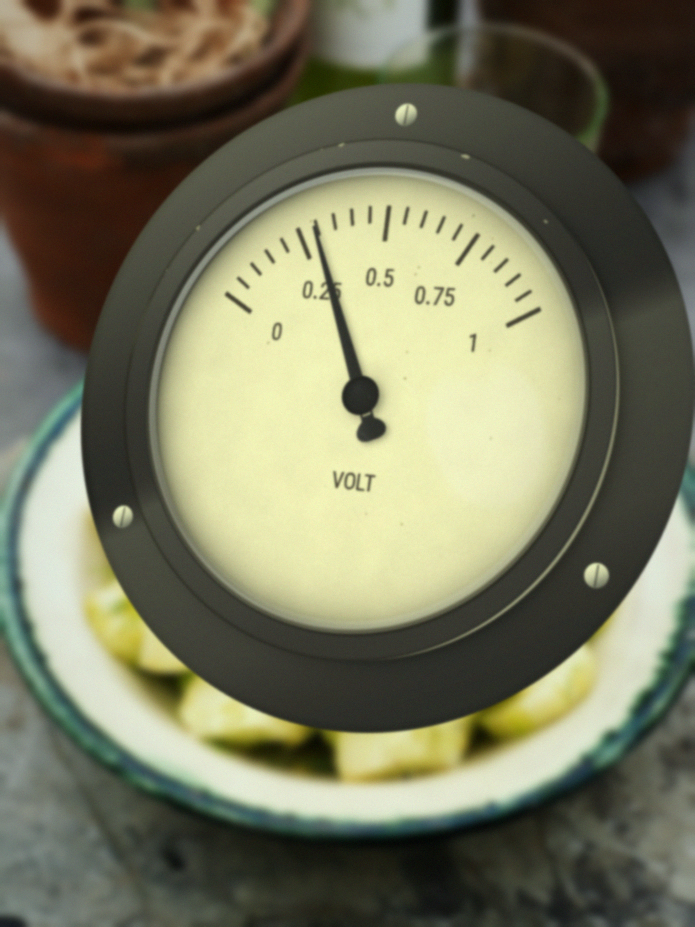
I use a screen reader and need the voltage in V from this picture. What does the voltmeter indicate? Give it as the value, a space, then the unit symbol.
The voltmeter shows 0.3 V
